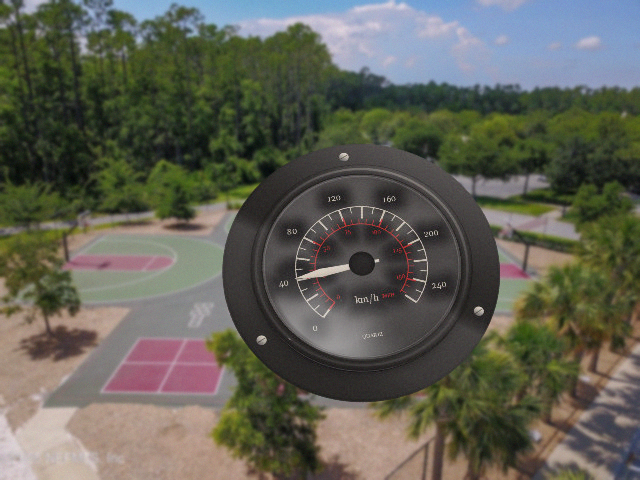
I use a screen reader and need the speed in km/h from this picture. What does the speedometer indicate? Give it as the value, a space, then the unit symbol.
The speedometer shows 40 km/h
